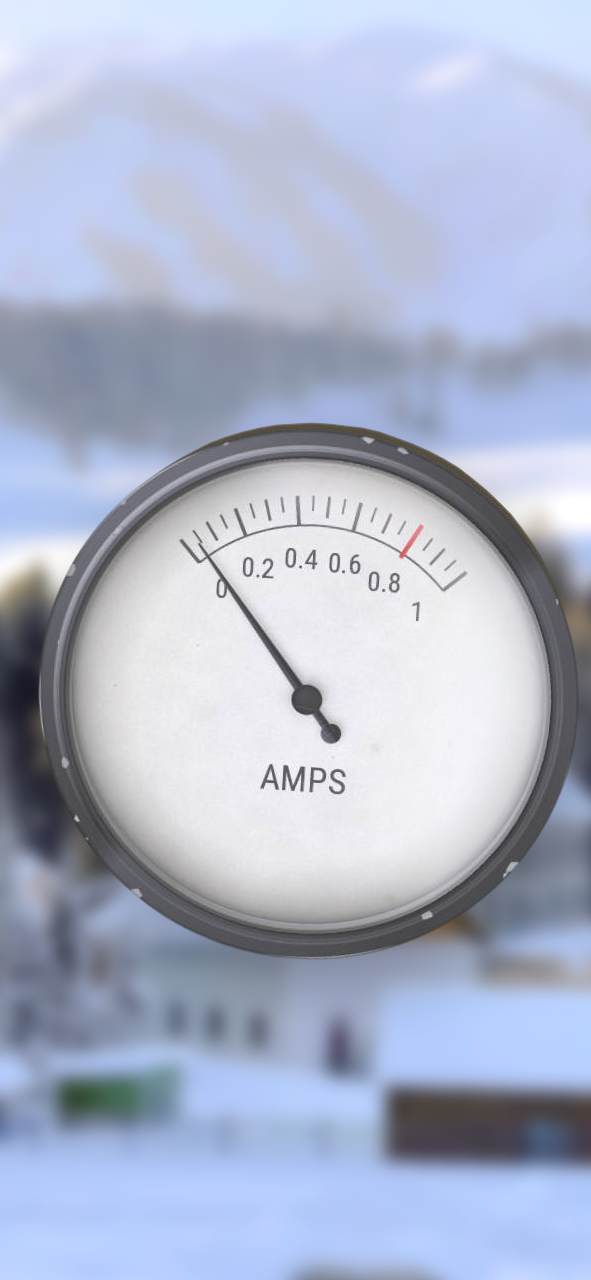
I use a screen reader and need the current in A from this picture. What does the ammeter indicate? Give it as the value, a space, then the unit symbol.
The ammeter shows 0.05 A
